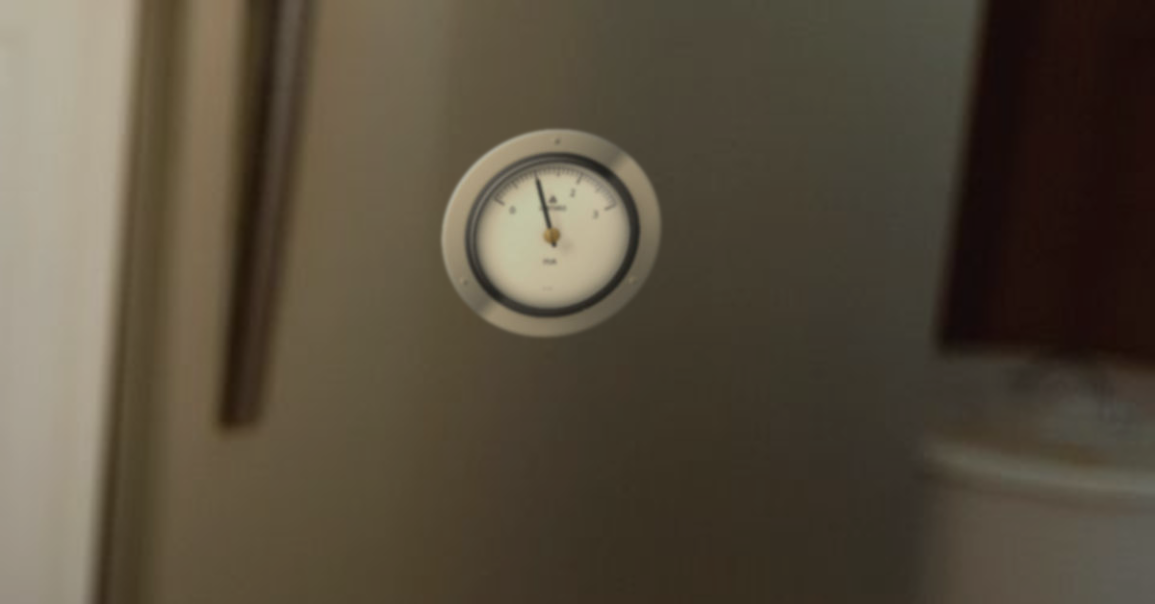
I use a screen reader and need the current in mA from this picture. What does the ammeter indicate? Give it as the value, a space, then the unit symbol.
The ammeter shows 1 mA
